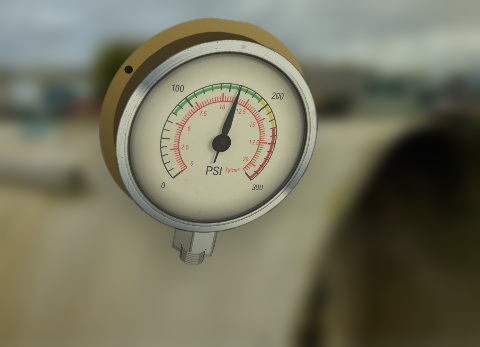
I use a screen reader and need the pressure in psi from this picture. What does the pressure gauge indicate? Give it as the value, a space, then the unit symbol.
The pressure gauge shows 160 psi
